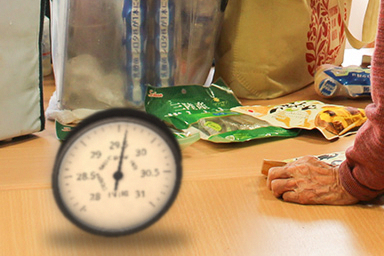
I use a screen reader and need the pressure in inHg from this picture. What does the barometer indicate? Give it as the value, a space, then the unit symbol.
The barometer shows 29.6 inHg
